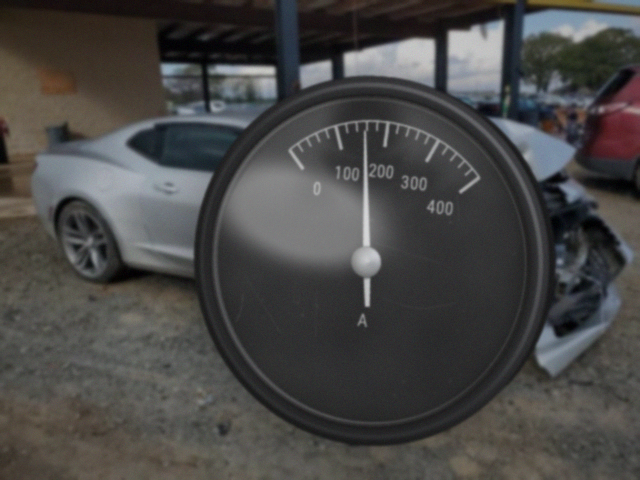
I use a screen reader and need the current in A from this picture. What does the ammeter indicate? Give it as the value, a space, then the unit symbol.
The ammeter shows 160 A
